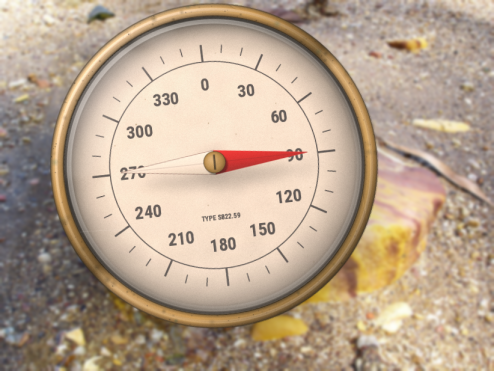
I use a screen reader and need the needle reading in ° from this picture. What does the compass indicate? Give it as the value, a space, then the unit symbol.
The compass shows 90 °
